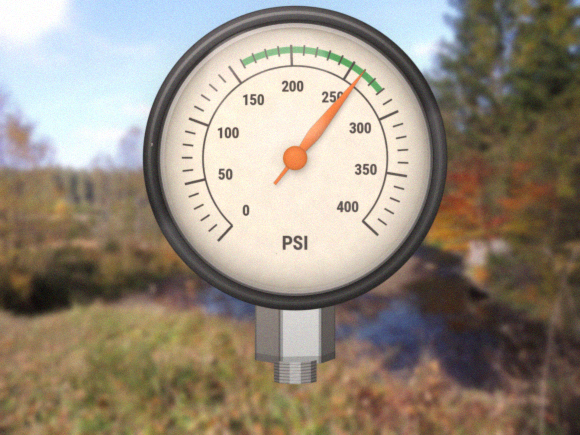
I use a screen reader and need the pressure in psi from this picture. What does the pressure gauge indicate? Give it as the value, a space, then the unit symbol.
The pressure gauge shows 260 psi
